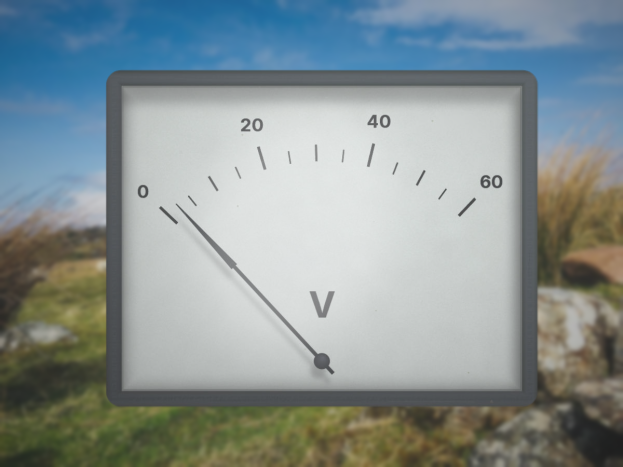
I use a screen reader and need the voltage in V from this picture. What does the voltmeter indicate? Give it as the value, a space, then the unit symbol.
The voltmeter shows 2.5 V
